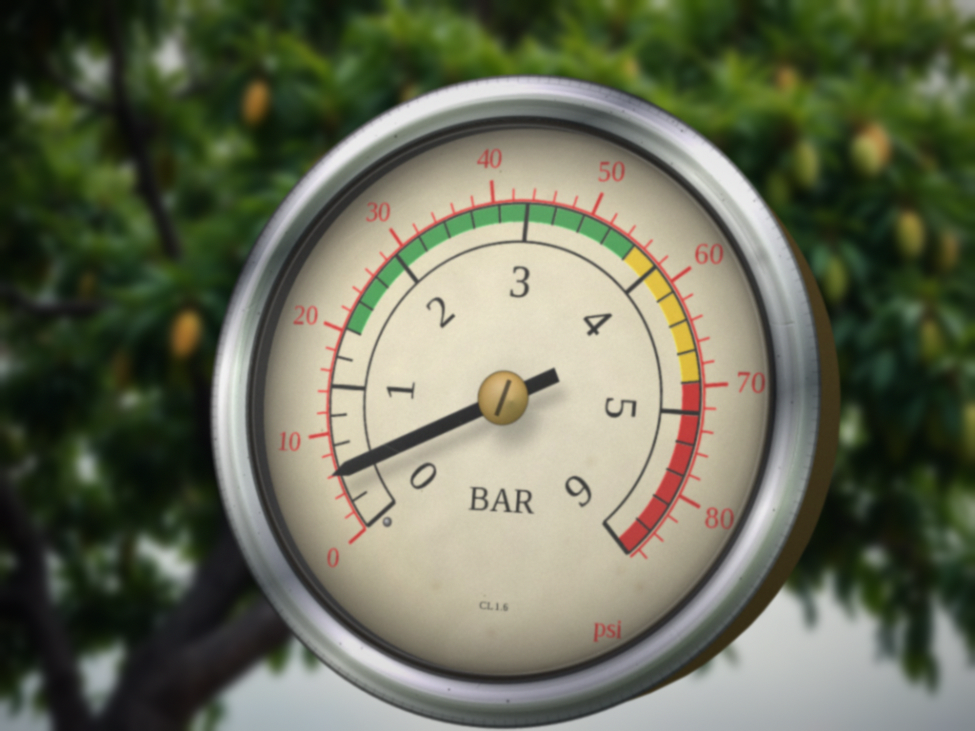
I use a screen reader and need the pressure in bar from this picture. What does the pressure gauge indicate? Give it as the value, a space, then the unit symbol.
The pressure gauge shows 0.4 bar
